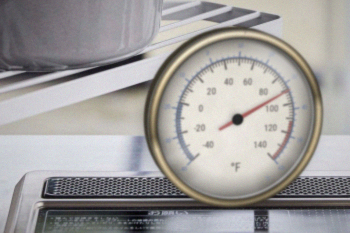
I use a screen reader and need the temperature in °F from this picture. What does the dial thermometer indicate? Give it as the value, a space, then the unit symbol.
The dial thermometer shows 90 °F
